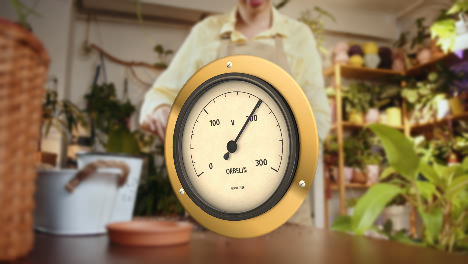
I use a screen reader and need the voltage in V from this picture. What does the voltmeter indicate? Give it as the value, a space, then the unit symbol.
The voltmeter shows 200 V
